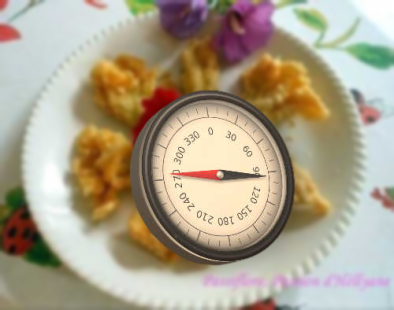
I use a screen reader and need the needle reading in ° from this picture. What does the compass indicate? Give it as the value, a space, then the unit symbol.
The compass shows 275 °
